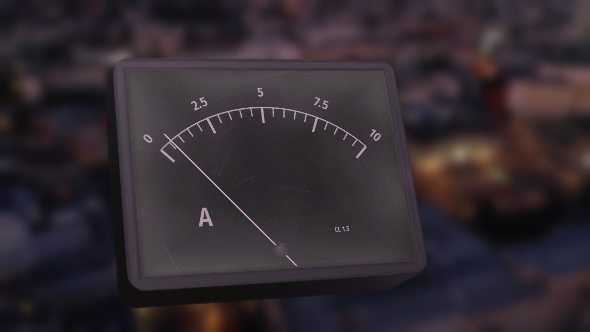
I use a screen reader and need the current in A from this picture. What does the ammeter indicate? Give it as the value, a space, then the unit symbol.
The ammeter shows 0.5 A
